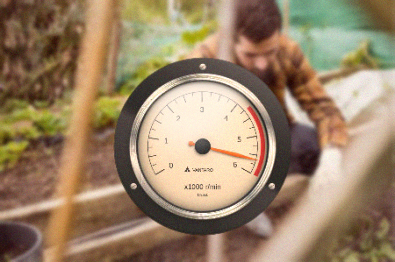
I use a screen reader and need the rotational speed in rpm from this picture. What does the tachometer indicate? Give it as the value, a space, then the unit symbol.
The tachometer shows 5625 rpm
